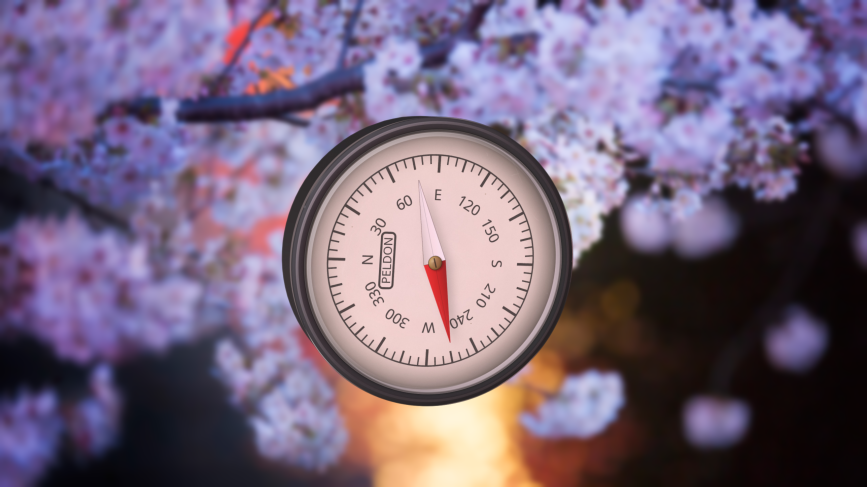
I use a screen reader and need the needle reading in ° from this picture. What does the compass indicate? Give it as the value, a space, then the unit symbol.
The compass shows 255 °
